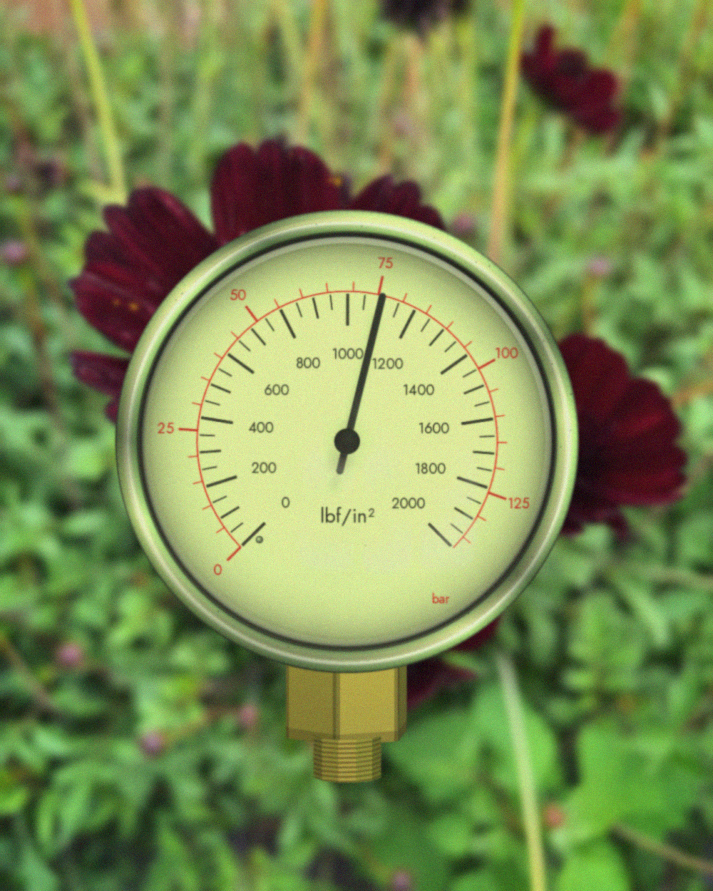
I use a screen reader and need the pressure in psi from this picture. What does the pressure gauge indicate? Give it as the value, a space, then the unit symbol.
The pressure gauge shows 1100 psi
